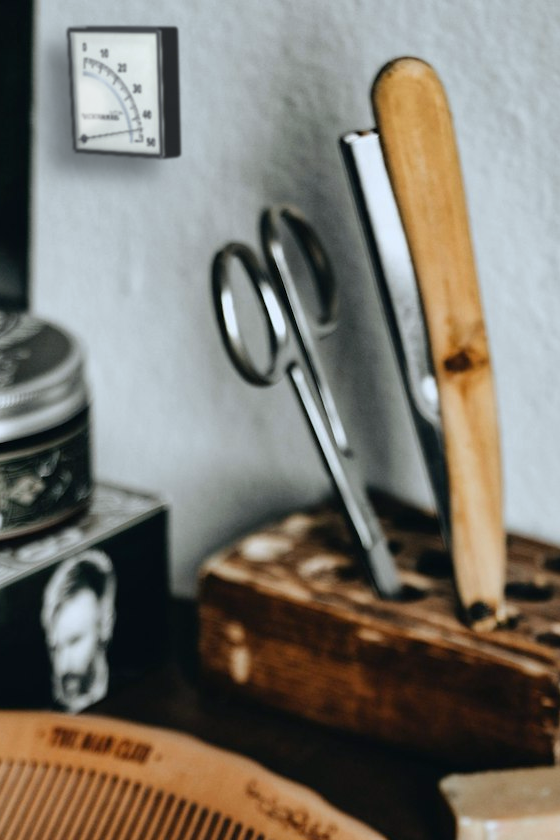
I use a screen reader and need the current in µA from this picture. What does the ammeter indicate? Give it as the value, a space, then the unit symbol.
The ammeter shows 45 µA
